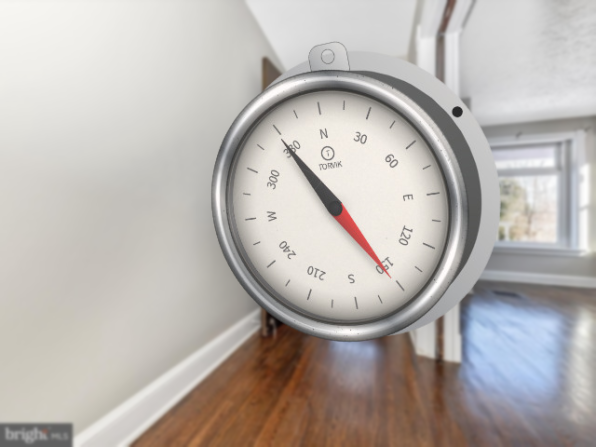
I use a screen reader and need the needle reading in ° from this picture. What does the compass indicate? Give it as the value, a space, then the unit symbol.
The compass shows 150 °
